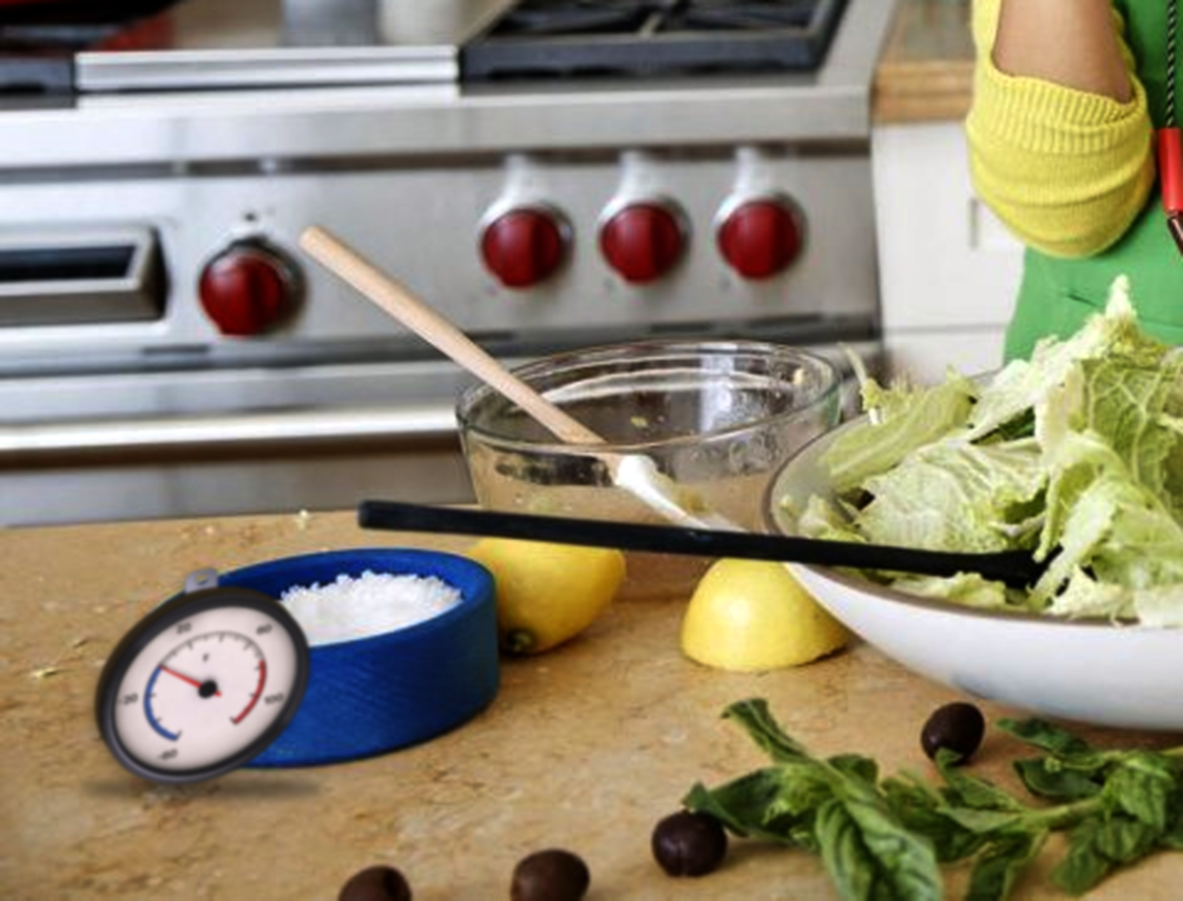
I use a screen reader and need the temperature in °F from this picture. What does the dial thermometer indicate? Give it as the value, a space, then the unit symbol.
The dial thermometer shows 0 °F
